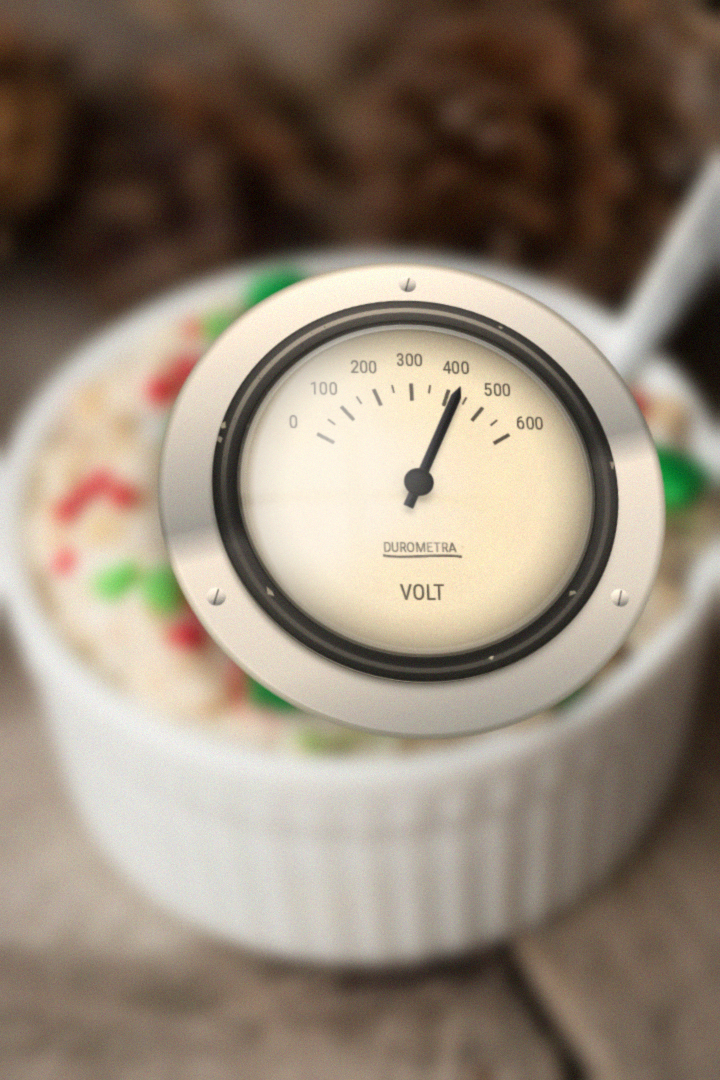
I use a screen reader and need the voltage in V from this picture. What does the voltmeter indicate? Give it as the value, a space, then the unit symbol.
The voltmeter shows 425 V
